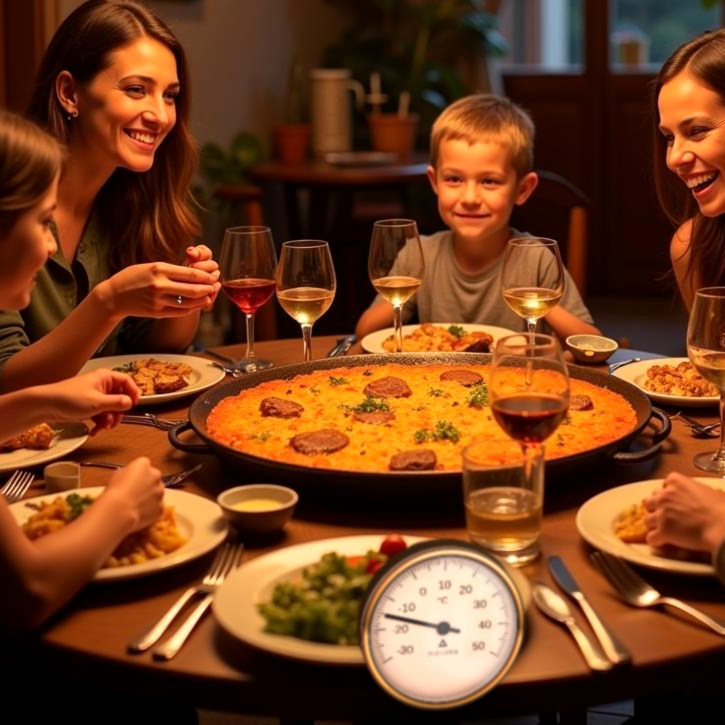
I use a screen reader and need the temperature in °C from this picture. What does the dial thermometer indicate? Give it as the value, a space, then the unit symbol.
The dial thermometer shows -15 °C
